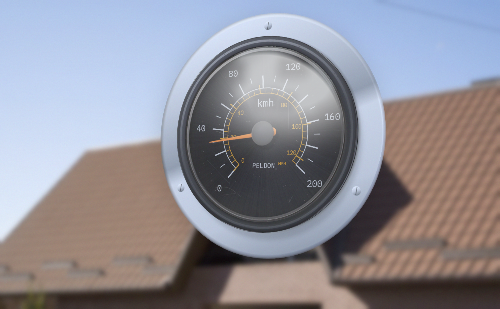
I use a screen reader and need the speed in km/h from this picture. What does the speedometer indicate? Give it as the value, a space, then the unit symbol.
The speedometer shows 30 km/h
